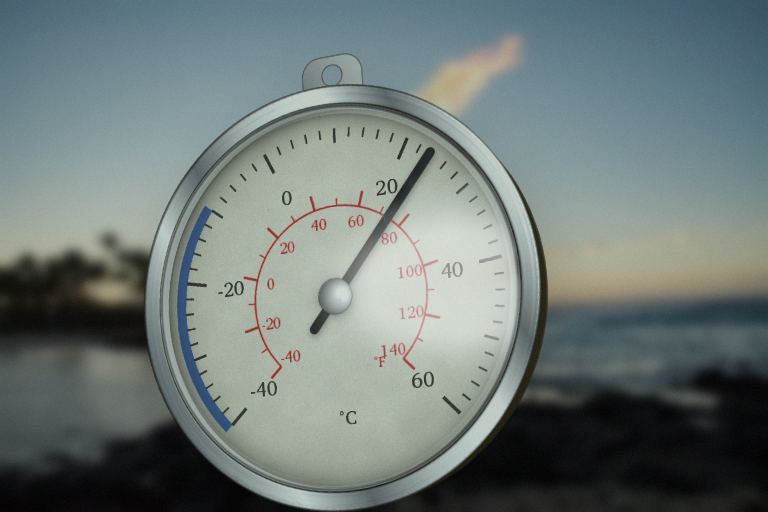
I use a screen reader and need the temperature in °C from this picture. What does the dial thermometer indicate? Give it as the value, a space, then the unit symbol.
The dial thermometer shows 24 °C
